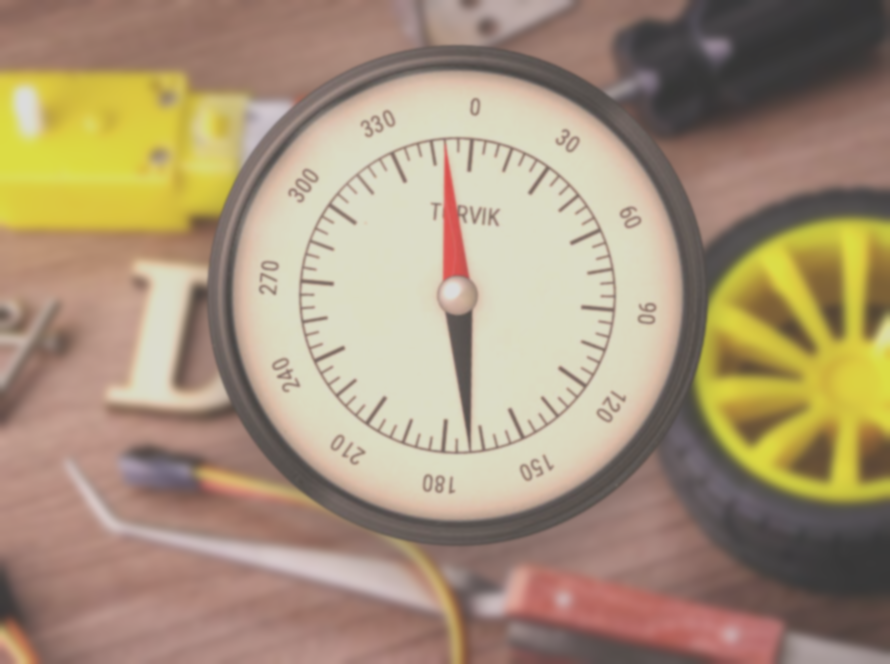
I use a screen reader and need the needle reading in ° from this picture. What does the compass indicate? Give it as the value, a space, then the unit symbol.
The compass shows 350 °
